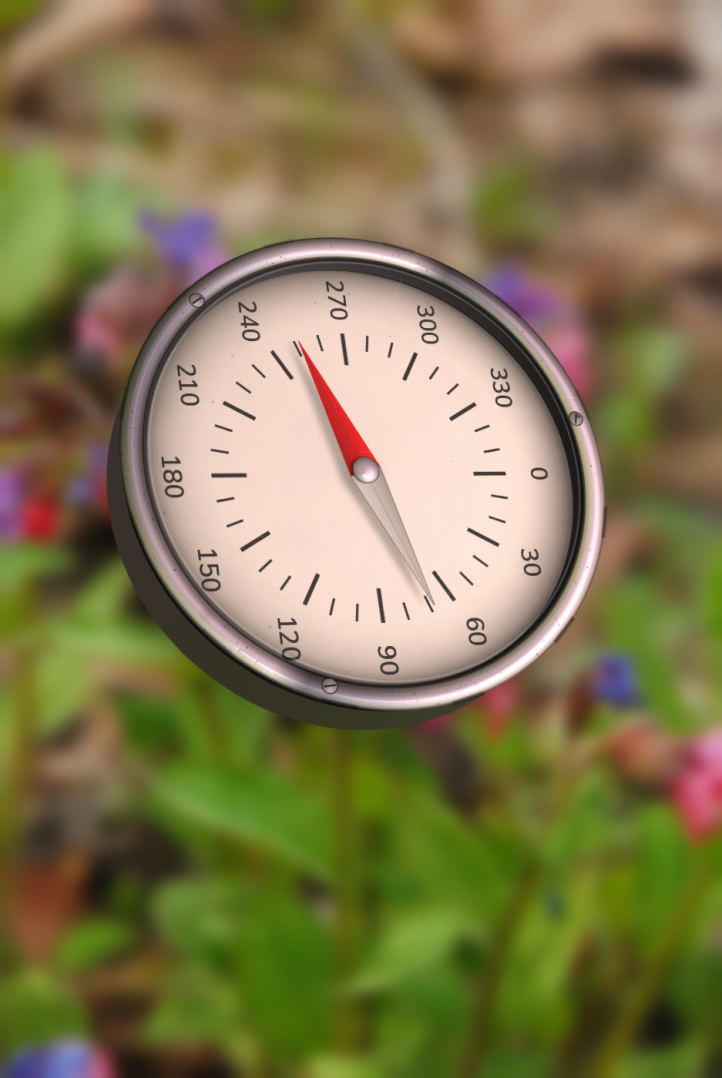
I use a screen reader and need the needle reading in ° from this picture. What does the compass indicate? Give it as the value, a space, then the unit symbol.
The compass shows 250 °
